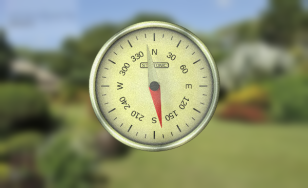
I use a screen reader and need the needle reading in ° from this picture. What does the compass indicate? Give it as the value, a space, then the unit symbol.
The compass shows 170 °
